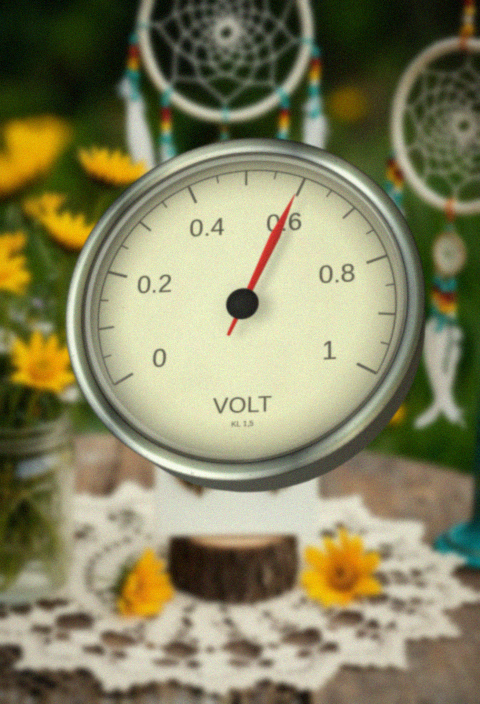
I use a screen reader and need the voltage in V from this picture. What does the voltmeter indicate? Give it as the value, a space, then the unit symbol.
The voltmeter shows 0.6 V
